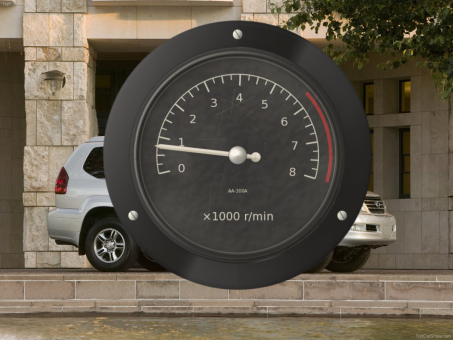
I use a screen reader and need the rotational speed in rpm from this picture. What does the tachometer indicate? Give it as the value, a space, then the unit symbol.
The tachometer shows 750 rpm
